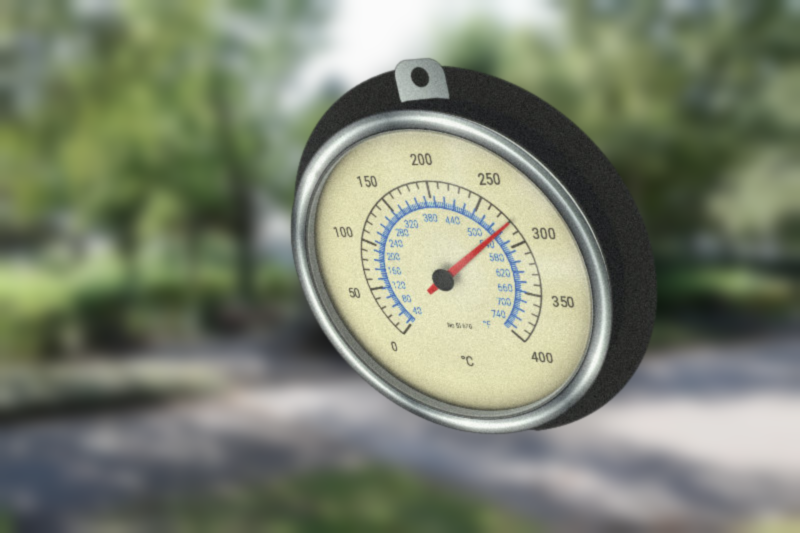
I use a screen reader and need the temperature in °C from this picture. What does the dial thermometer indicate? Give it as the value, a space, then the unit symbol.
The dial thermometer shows 280 °C
